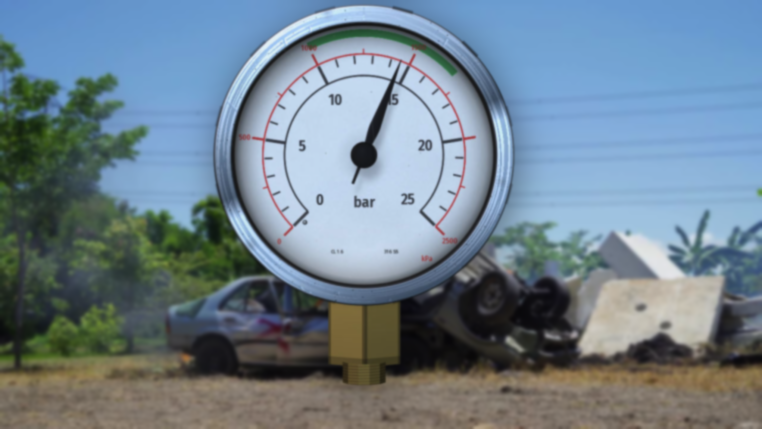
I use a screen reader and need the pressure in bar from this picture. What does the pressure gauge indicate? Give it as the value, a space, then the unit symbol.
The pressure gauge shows 14.5 bar
